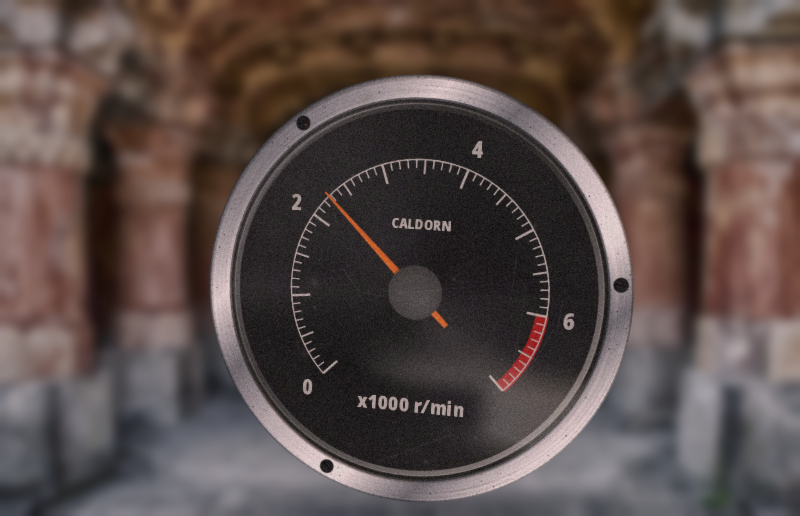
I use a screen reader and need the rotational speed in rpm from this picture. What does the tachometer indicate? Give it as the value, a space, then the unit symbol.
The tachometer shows 2300 rpm
